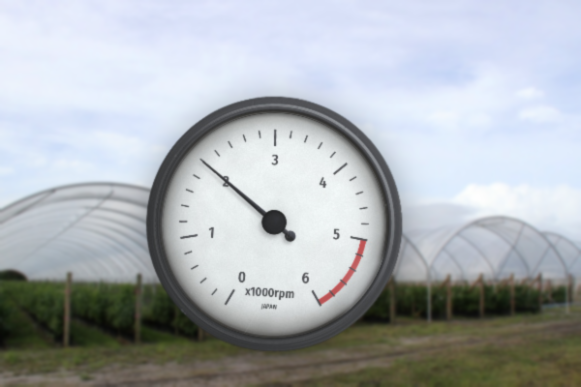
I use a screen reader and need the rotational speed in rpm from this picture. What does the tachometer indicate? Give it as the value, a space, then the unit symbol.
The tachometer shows 2000 rpm
